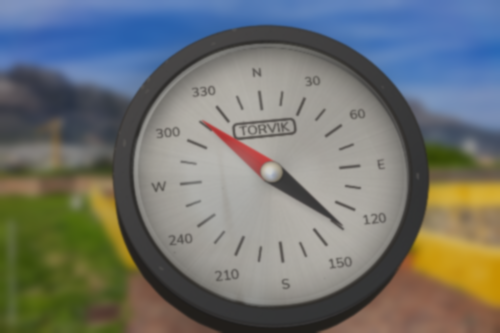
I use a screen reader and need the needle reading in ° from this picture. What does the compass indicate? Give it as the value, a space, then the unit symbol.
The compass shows 315 °
